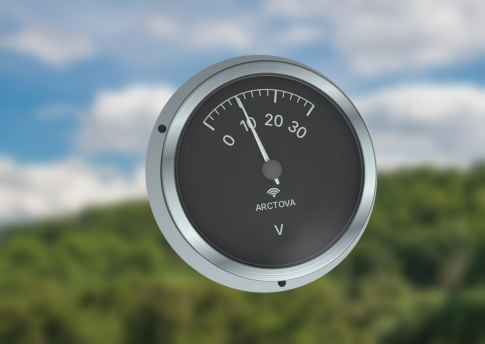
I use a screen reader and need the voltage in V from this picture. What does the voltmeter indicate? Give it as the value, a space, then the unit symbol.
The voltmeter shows 10 V
